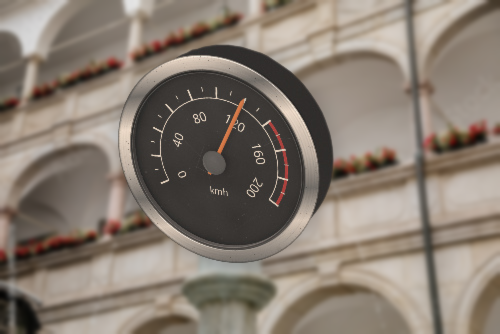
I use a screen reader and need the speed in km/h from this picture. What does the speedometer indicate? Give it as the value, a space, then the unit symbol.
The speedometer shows 120 km/h
